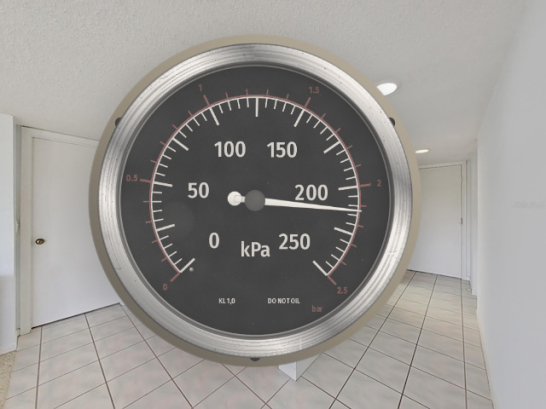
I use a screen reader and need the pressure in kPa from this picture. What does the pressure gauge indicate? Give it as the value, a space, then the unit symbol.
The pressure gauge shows 212.5 kPa
